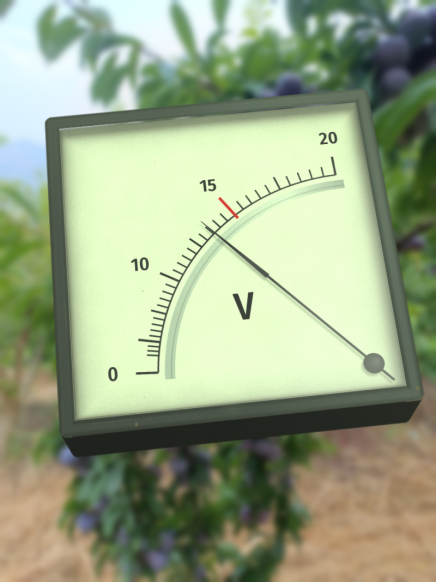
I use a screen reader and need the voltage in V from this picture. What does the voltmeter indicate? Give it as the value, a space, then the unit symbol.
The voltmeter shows 13.5 V
